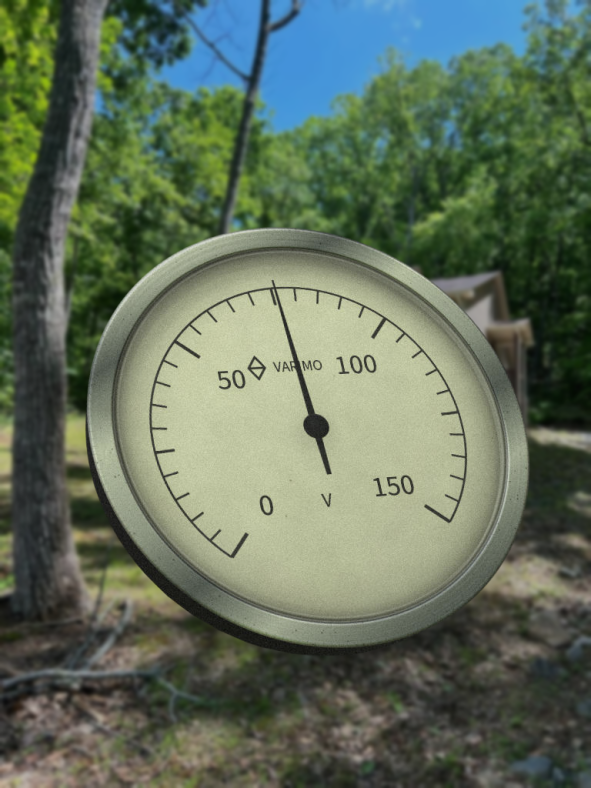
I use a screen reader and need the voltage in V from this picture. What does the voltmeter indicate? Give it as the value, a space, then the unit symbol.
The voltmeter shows 75 V
